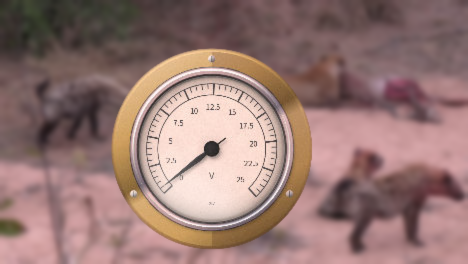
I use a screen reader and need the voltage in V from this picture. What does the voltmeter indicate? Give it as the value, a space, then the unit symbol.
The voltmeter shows 0.5 V
